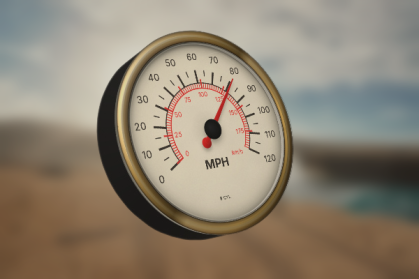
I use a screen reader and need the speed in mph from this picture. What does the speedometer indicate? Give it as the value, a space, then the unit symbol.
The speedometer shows 80 mph
